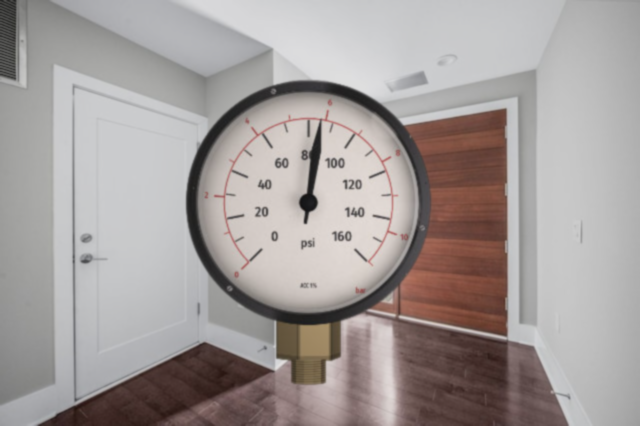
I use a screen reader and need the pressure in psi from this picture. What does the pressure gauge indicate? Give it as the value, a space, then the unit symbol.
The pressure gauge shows 85 psi
